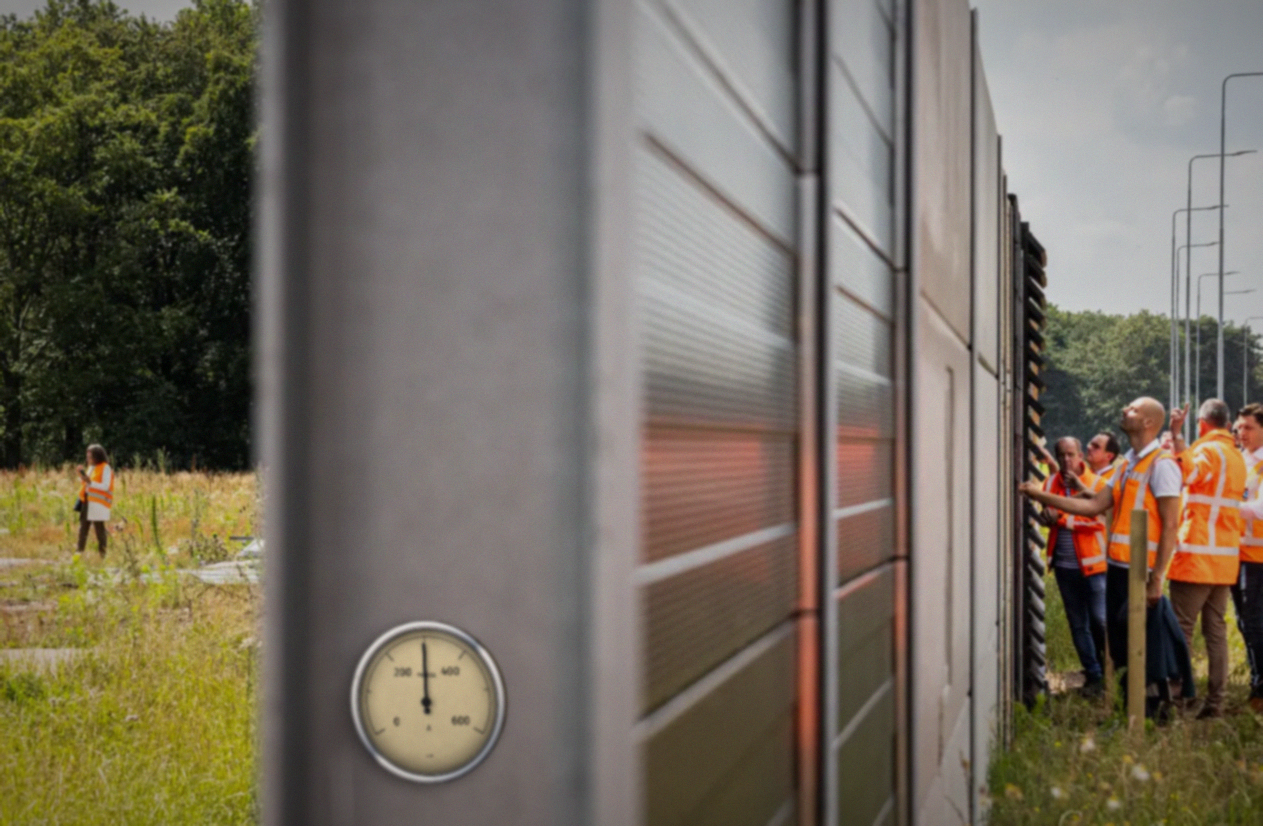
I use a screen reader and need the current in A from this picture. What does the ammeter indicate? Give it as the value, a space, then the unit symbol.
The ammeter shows 300 A
